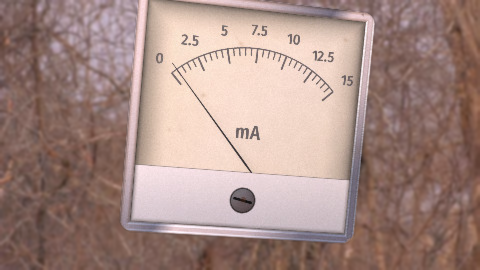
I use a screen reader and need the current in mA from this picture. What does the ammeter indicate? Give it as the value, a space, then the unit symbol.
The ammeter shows 0.5 mA
